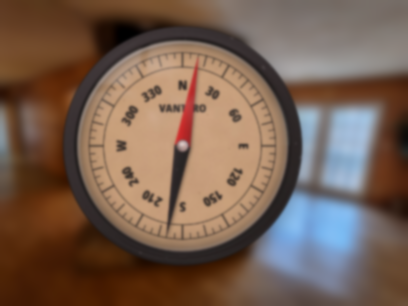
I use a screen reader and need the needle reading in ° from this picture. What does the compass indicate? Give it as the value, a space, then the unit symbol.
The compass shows 10 °
